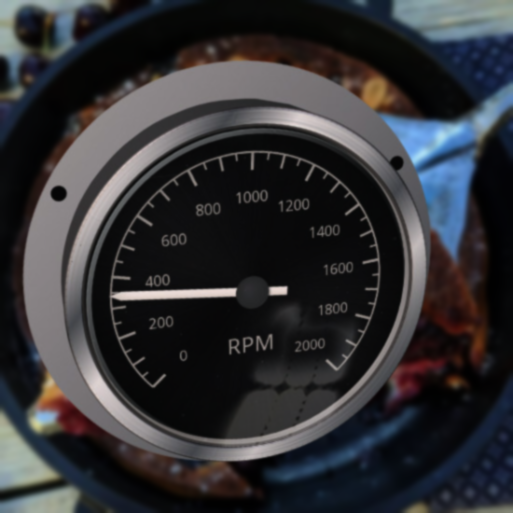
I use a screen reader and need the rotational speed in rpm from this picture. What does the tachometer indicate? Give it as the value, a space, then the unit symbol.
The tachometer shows 350 rpm
